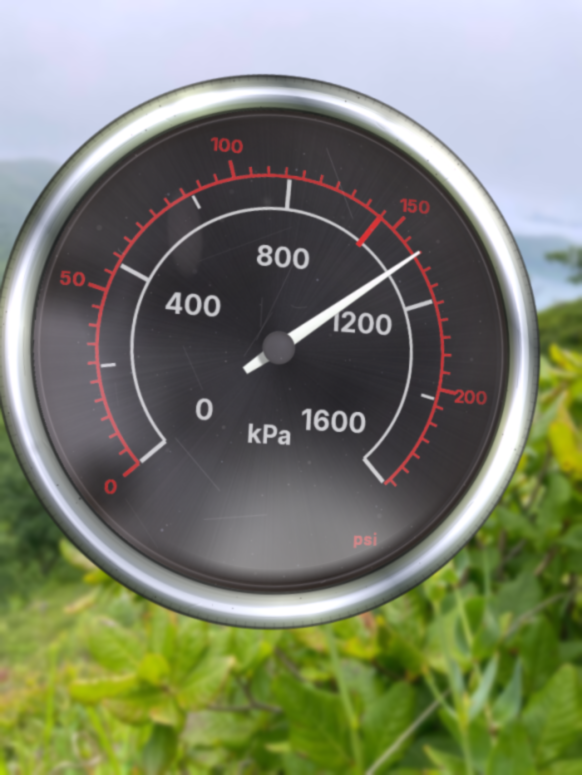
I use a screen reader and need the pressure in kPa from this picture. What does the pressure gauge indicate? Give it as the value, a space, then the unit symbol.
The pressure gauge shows 1100 kPa
